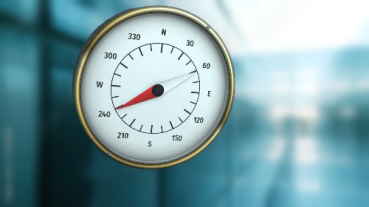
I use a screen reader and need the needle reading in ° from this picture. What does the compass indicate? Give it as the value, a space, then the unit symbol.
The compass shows 240 °
